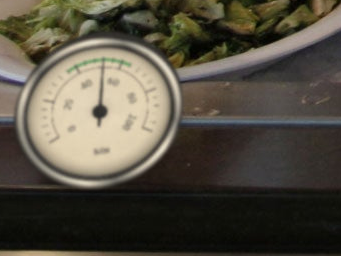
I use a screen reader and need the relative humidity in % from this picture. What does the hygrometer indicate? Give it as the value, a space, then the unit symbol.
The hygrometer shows 52 %
